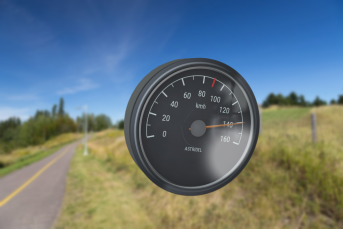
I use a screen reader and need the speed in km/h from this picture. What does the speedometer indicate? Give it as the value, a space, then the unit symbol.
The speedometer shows 140 km/h
